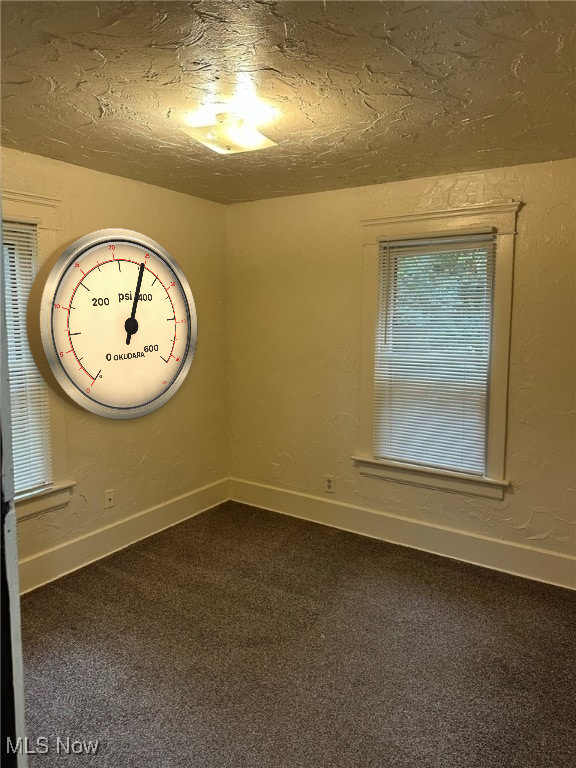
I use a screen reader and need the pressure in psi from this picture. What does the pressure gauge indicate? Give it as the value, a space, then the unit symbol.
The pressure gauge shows 350 psi
